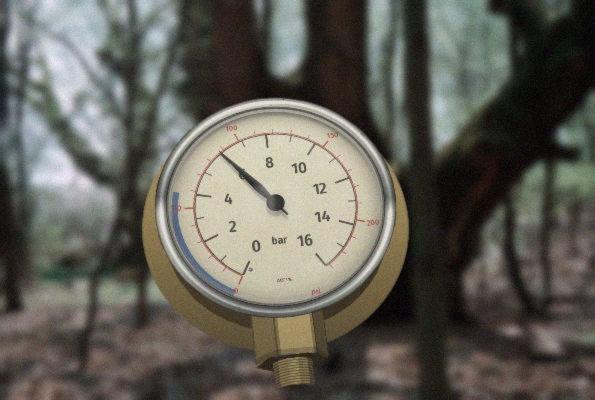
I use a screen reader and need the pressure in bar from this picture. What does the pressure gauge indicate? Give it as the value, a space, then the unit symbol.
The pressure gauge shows 6 bar
